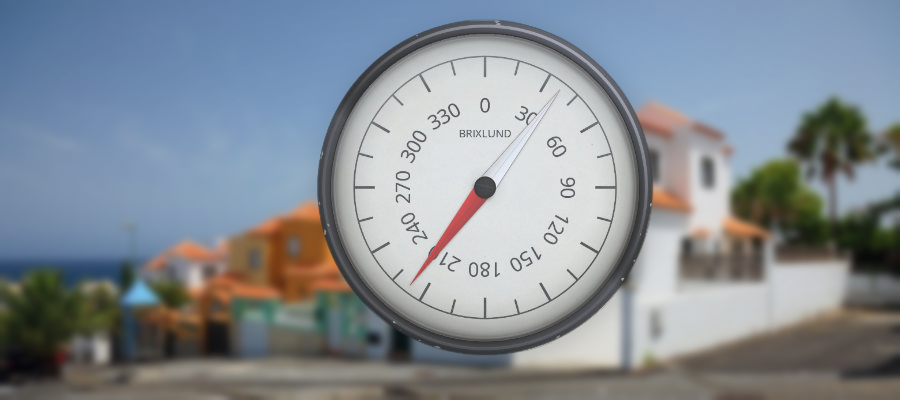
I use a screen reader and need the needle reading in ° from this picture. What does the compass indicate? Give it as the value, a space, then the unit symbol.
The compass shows 217.5 °
